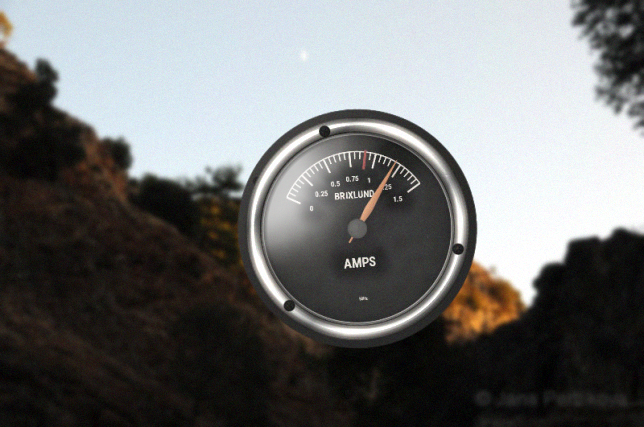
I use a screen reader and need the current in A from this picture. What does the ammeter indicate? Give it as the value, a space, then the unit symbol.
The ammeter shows 1.2 A
